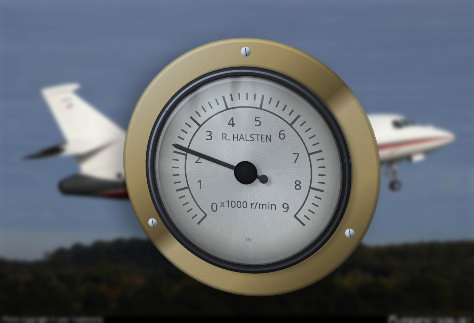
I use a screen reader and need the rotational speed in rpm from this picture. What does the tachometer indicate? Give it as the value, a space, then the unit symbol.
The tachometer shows 2200 rpm
